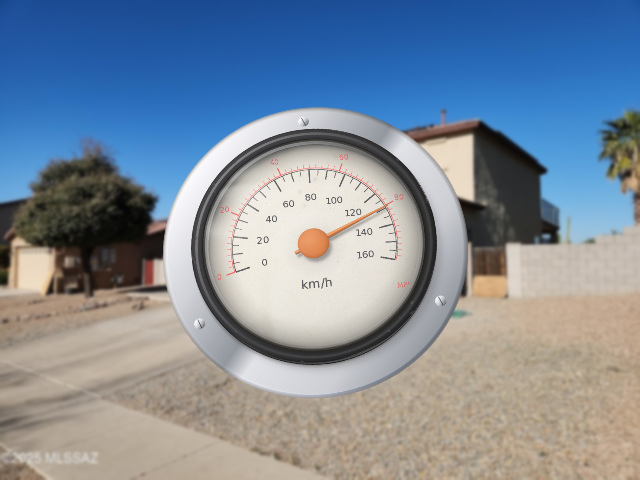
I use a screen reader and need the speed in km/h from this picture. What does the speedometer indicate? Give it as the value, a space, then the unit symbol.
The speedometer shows 130 km/h
